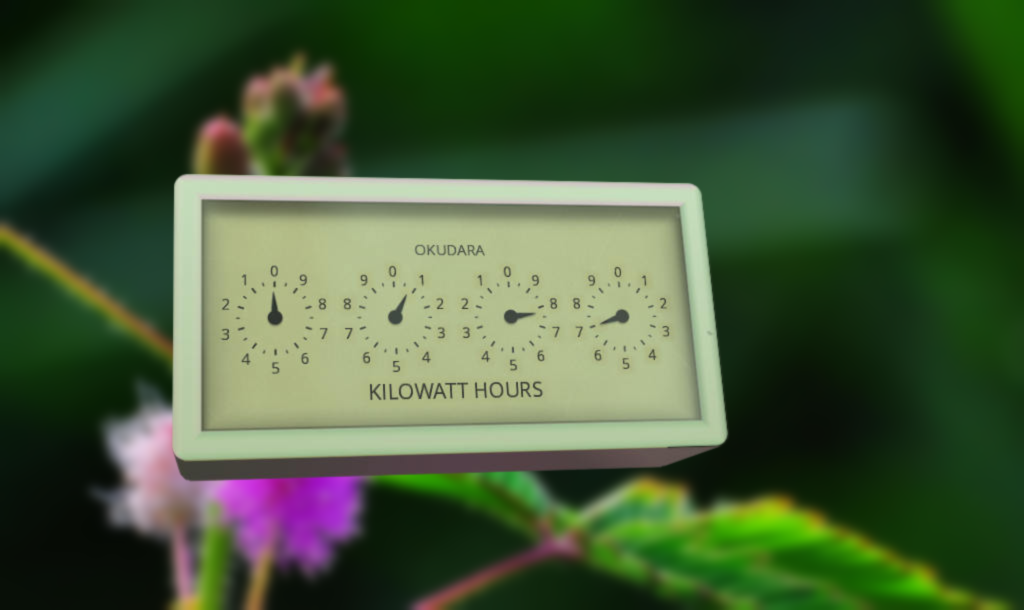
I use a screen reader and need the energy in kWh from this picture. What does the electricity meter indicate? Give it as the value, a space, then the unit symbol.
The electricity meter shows 77 kWh
